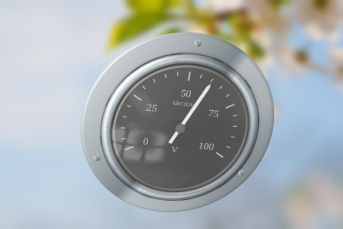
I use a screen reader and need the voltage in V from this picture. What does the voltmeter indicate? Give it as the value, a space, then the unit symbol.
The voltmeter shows 60 V
